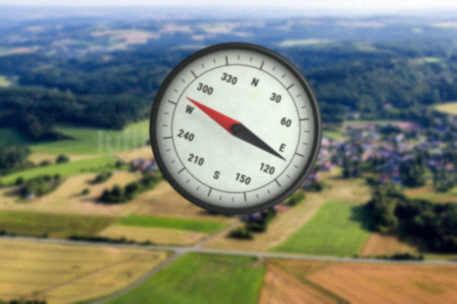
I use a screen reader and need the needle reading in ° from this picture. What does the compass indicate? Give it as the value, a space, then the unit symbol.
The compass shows 280 °
